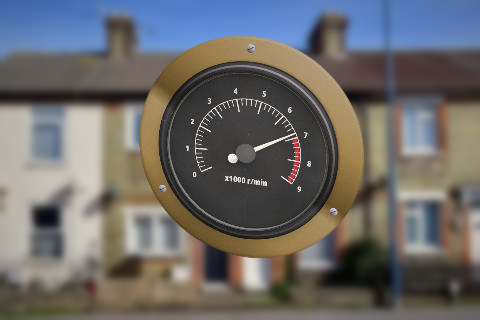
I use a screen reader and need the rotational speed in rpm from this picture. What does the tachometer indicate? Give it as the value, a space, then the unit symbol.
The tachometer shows 6800 rpm
